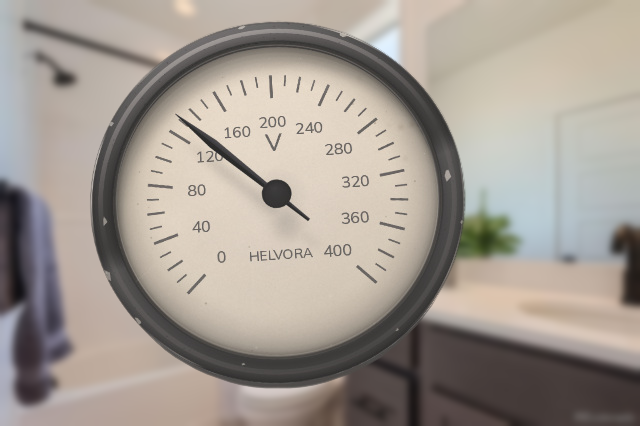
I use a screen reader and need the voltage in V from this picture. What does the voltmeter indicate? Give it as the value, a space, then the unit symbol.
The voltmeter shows 130 V
